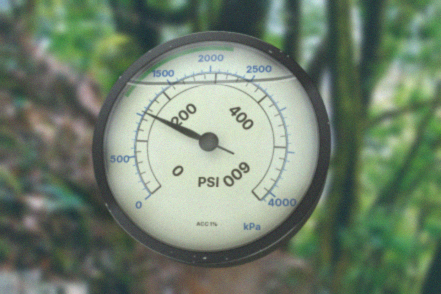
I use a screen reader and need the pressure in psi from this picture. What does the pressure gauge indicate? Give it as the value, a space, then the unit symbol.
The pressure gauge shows 150 psi
